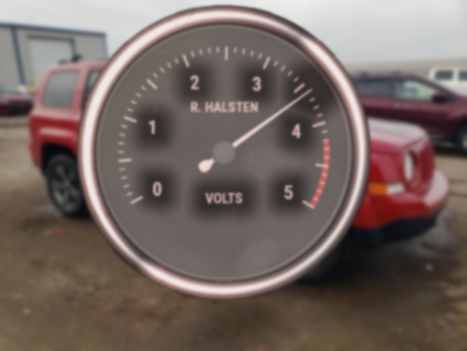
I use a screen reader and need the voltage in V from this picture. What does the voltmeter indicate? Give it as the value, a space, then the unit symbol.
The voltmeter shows 3.6 V
